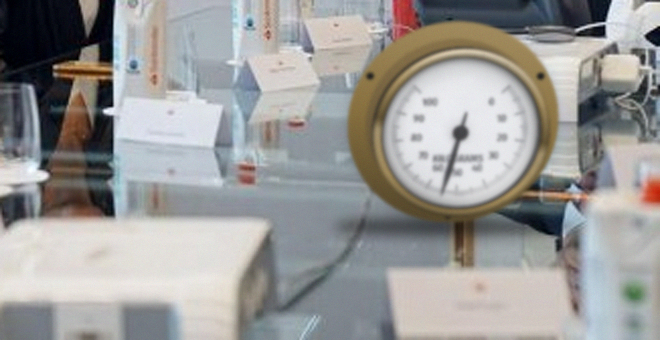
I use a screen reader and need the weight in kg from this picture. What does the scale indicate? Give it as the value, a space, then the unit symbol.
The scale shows 55 kg
